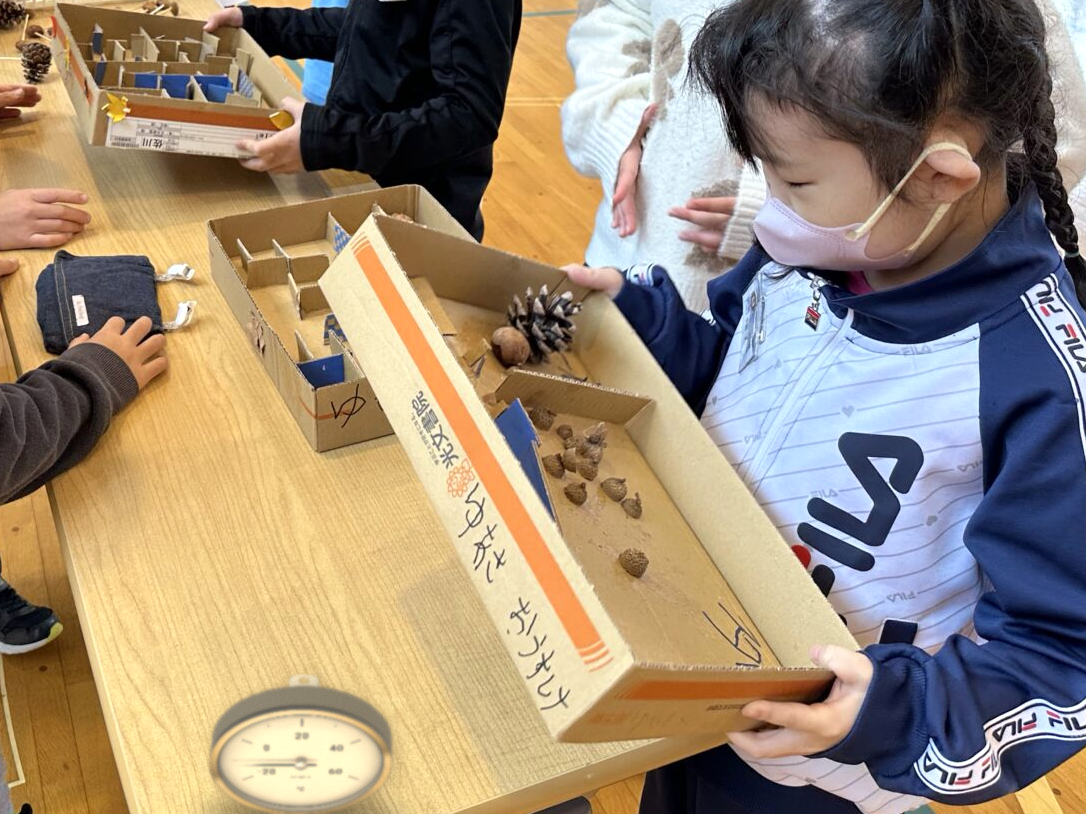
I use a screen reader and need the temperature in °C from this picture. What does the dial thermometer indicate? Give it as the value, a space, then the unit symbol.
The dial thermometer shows -10 °C
